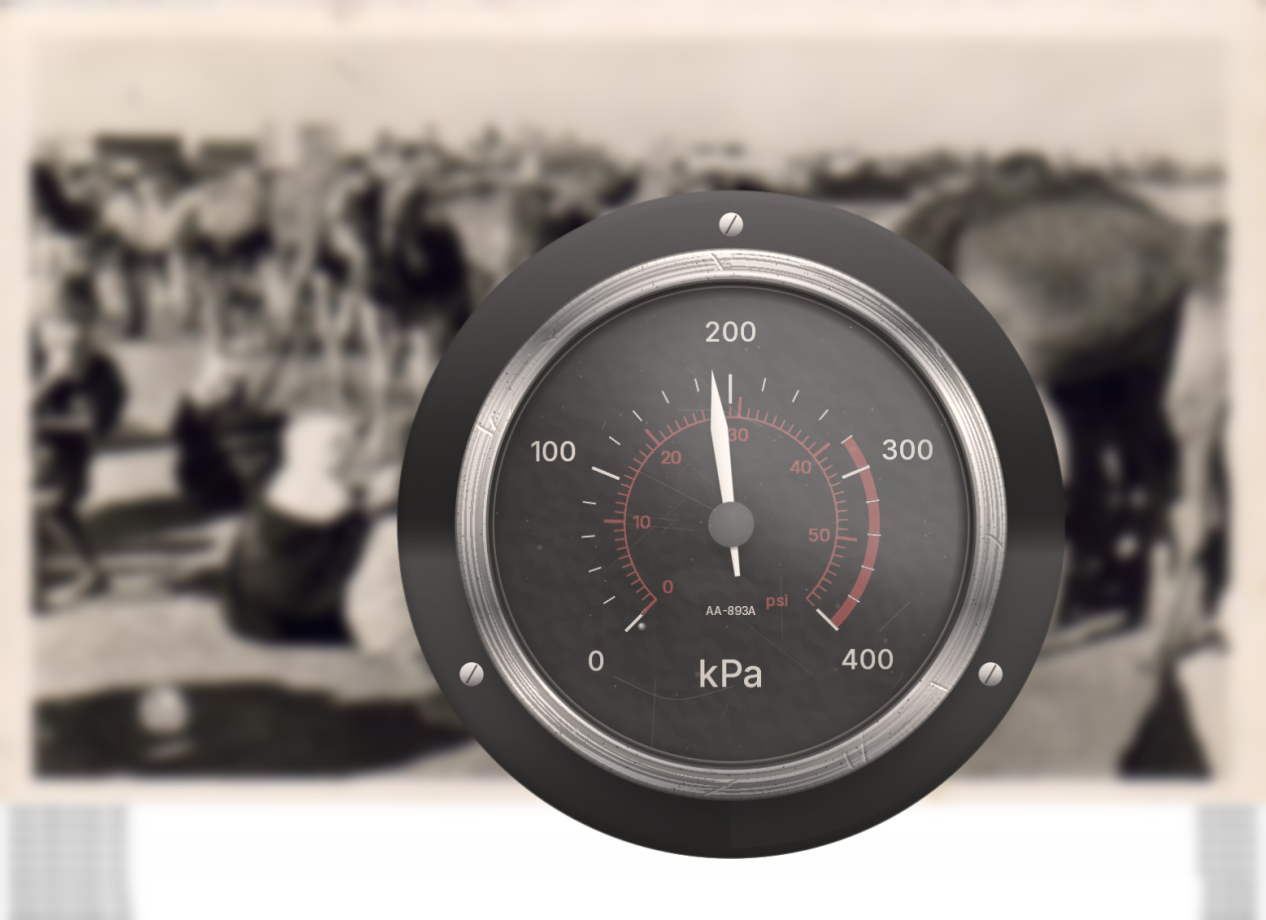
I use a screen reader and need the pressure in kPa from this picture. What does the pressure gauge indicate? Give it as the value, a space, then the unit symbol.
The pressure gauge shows 190 kPa
